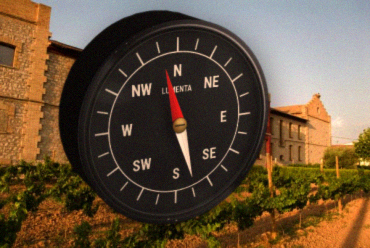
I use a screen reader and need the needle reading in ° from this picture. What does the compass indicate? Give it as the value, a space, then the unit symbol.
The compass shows 345 °
